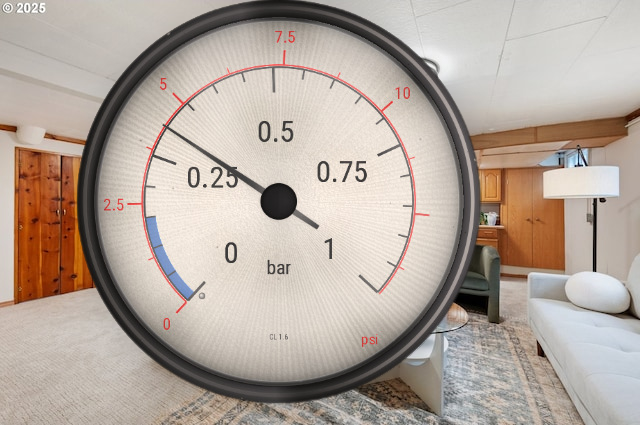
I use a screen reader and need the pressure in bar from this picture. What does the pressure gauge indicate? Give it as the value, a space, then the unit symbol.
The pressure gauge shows 0.3 bar
